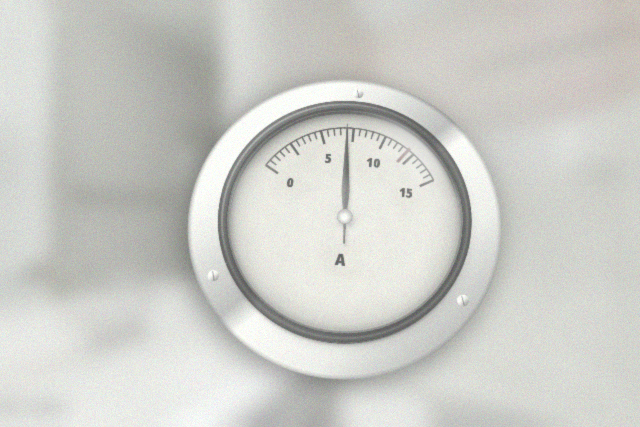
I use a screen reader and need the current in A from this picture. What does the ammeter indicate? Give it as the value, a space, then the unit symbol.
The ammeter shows 7 A
